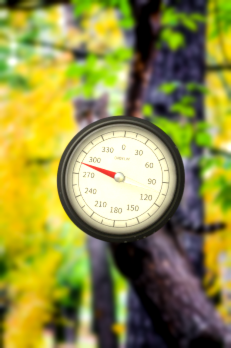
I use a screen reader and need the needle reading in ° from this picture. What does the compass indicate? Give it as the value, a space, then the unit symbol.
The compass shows 285 °
